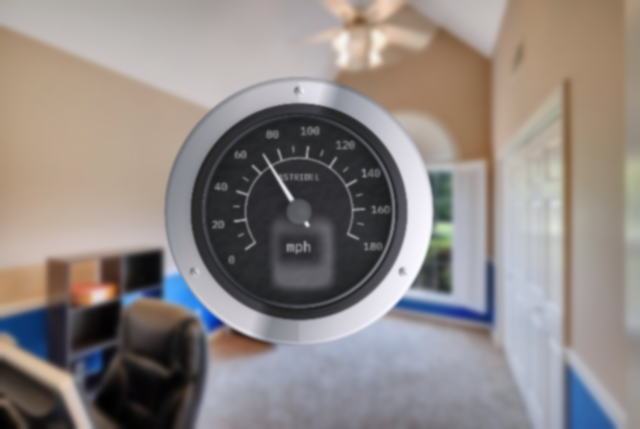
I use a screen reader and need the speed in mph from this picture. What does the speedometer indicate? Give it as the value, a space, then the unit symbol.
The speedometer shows 70 mph
